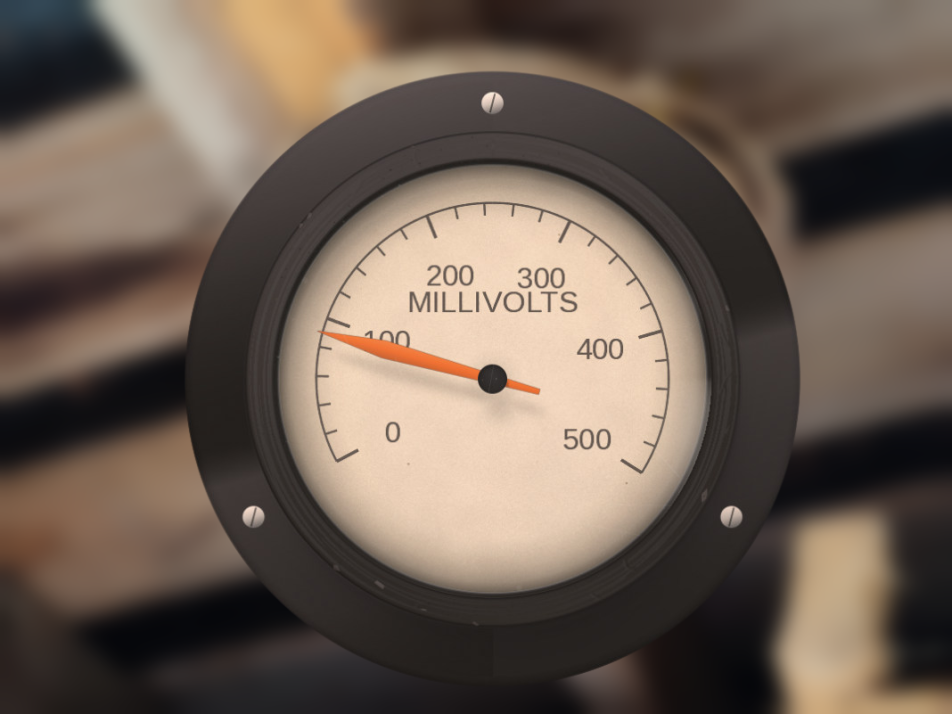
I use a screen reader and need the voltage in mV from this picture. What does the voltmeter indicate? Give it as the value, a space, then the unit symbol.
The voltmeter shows 90 mV
